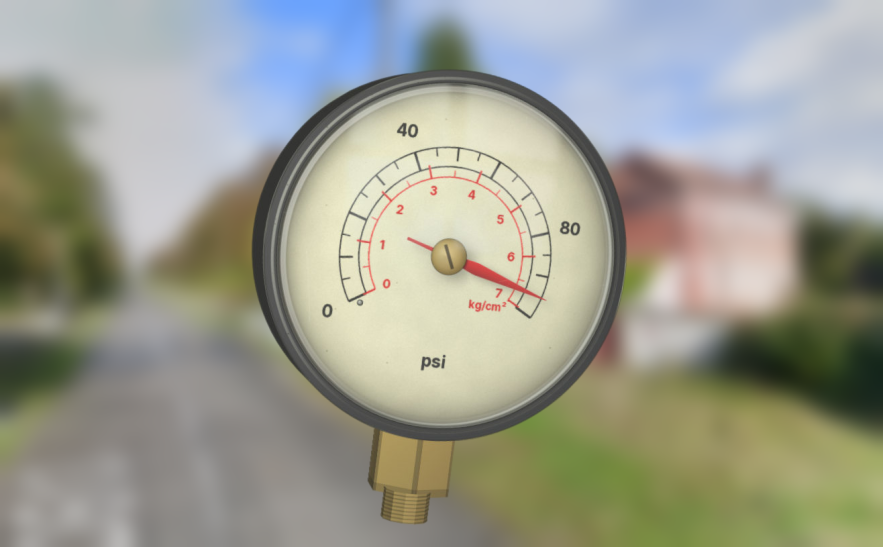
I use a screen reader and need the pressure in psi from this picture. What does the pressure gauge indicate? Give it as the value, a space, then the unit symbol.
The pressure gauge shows 95 psi
